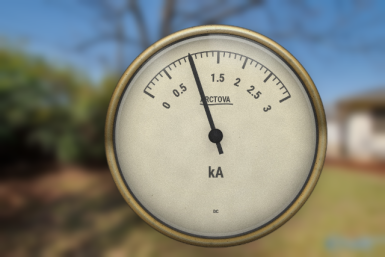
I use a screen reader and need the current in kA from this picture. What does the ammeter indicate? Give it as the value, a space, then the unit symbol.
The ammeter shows 1 kA
